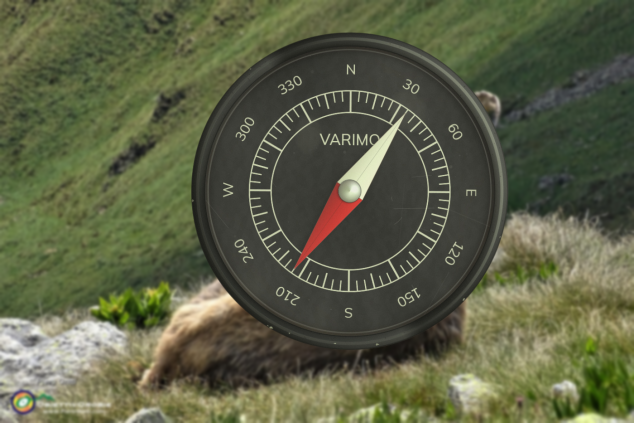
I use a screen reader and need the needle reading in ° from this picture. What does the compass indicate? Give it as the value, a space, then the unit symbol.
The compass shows 215 °
